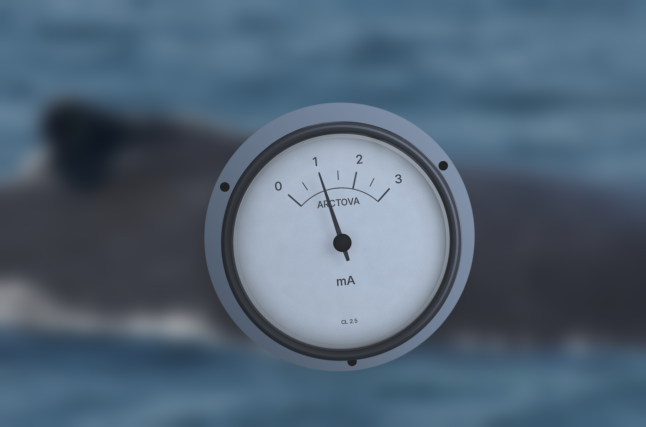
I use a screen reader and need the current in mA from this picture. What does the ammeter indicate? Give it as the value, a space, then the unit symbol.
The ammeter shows 1 mA
